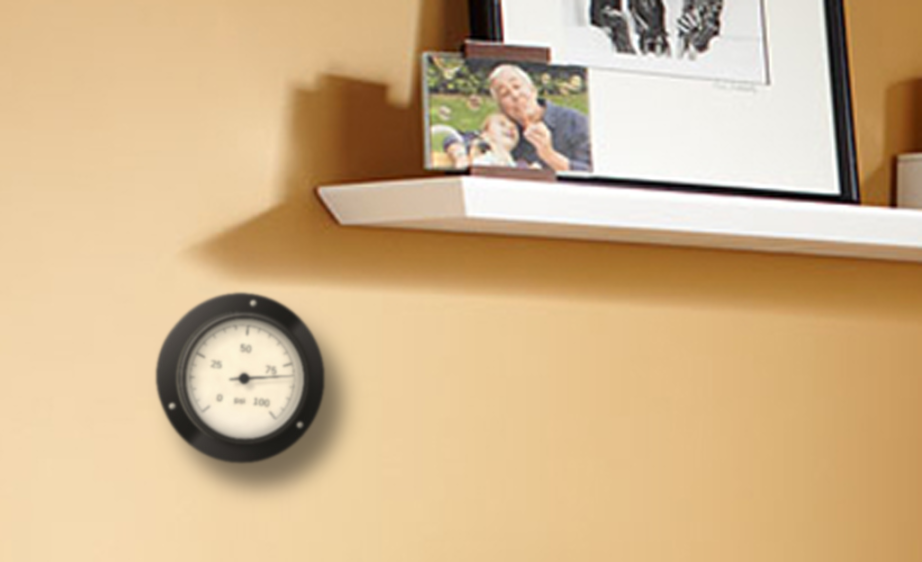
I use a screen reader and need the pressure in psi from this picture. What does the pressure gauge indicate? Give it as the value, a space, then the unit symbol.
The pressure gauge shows 80 psi
